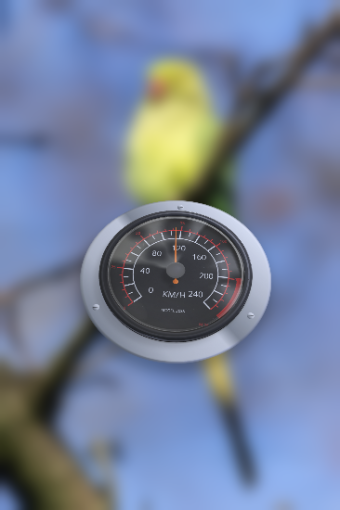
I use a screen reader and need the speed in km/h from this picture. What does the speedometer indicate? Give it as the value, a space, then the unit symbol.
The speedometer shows 115 km/h
